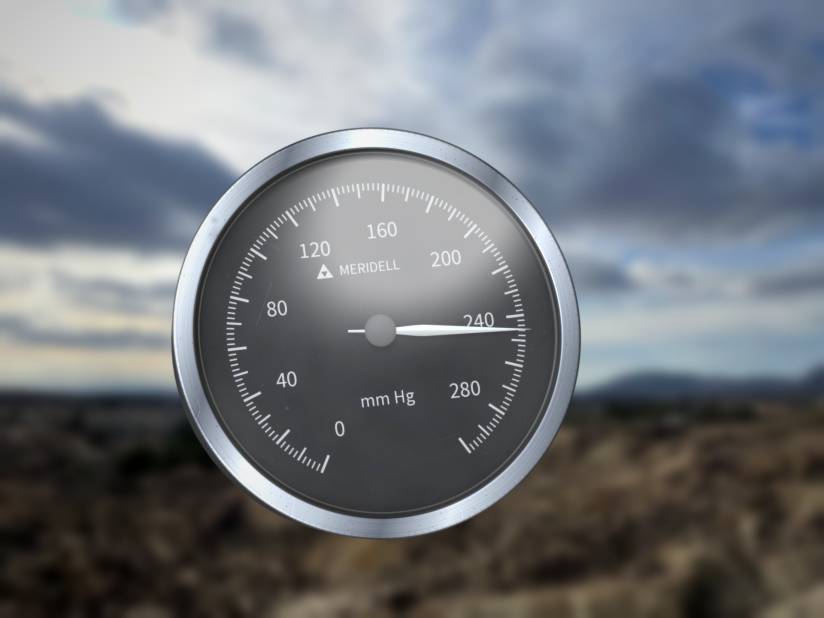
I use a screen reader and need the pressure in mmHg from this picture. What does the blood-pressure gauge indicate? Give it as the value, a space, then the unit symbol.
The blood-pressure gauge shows 246 mmHg
